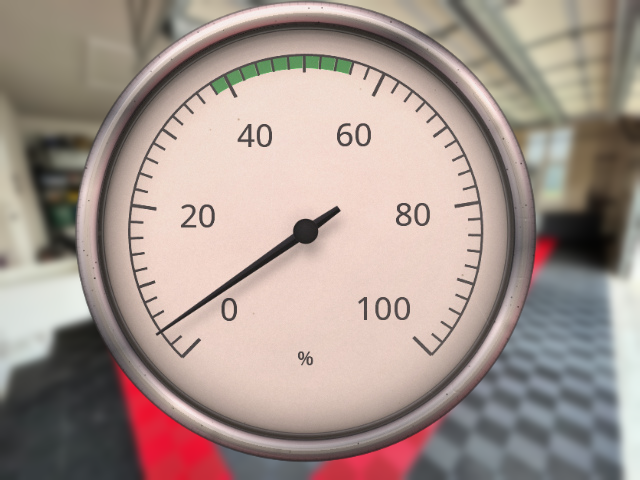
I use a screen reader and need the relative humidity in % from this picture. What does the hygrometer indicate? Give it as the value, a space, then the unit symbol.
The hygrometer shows 4 %
